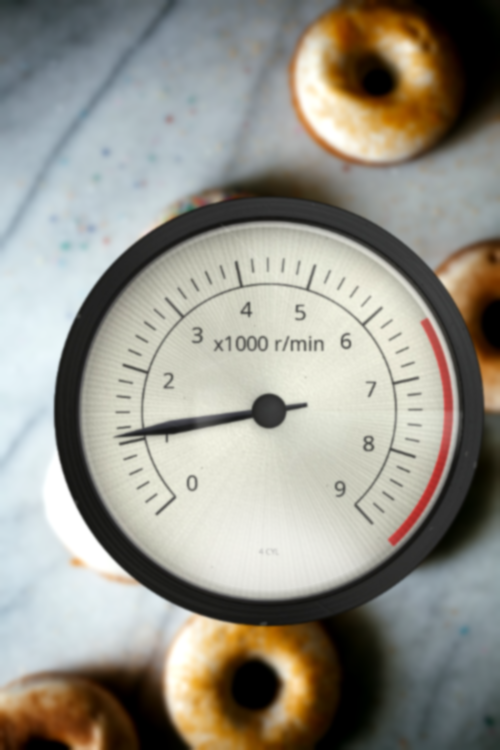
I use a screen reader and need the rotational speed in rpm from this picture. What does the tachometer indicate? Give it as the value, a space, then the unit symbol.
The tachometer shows 1100 rpm
